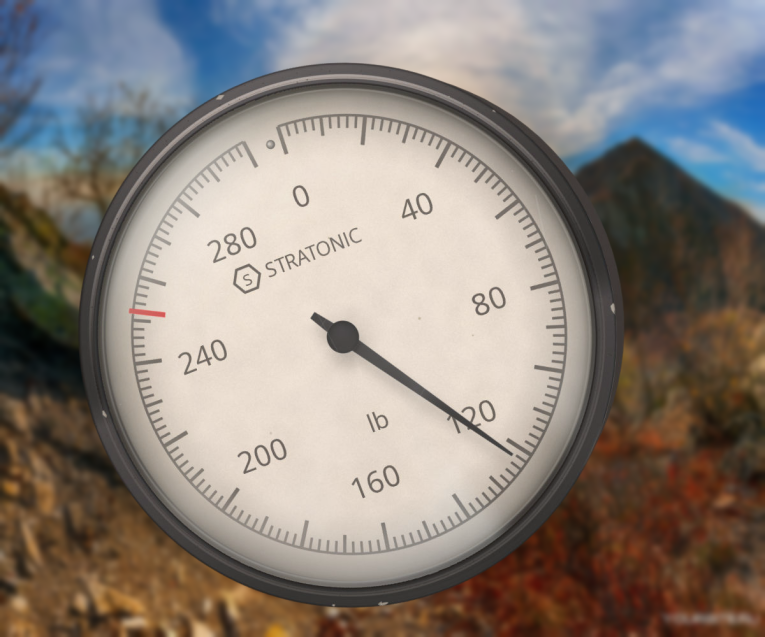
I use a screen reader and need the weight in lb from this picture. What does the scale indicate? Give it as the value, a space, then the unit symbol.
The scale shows 122 lb
